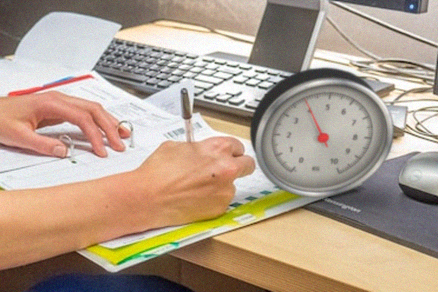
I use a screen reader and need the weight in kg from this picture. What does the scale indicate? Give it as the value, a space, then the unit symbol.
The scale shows 4 kg
